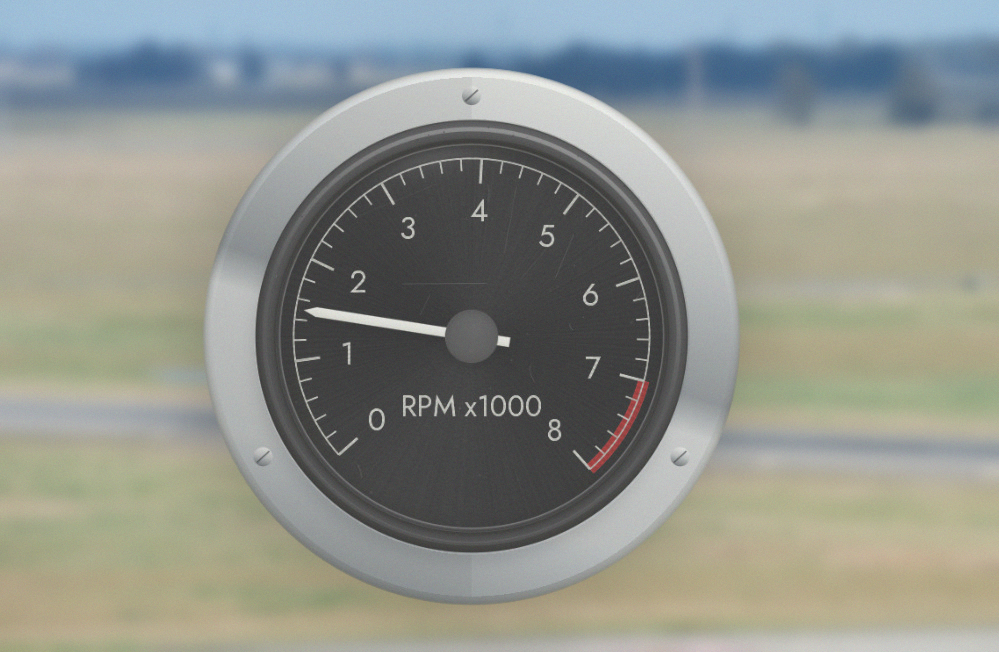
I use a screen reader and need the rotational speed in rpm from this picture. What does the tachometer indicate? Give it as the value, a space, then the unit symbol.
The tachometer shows 1500 rpm
